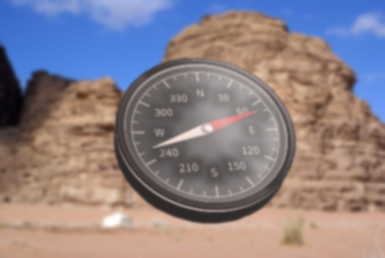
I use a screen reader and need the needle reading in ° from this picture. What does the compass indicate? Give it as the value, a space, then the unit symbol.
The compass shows 70 °
